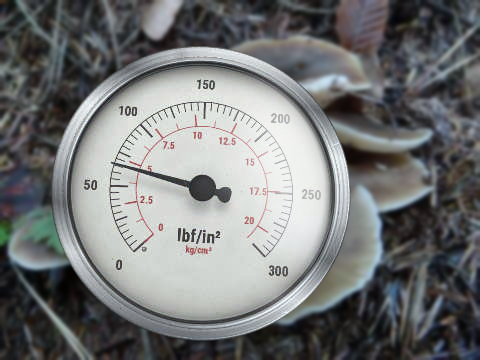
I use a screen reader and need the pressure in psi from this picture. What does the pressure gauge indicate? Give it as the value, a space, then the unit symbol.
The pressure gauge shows 65 psi
